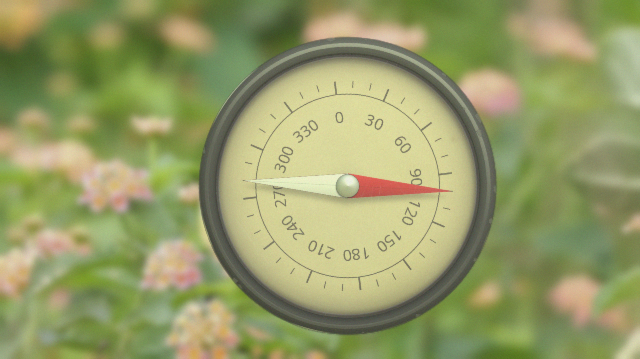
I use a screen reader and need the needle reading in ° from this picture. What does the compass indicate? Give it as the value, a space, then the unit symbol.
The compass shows 100 °
